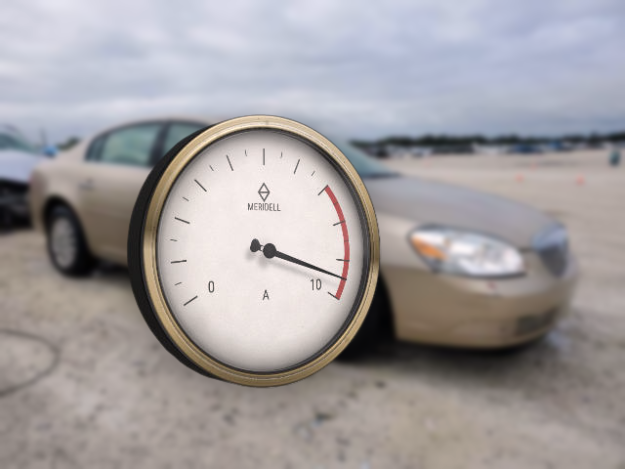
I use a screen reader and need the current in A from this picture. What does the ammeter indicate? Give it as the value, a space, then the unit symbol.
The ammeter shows 9.5 A
